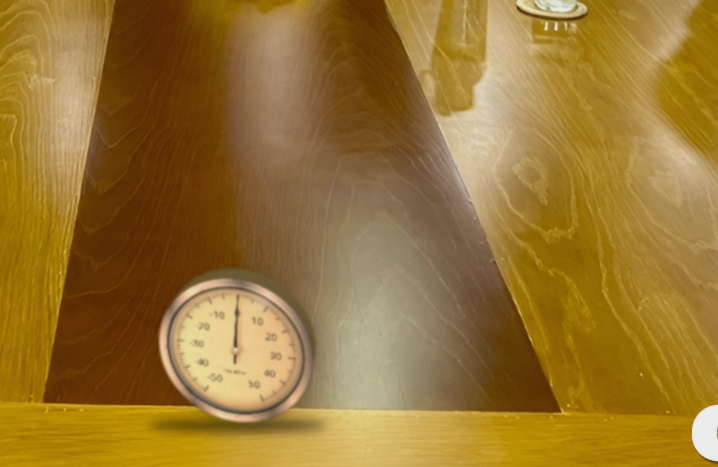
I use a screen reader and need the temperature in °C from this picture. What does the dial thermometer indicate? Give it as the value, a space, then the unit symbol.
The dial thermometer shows 0 °C
